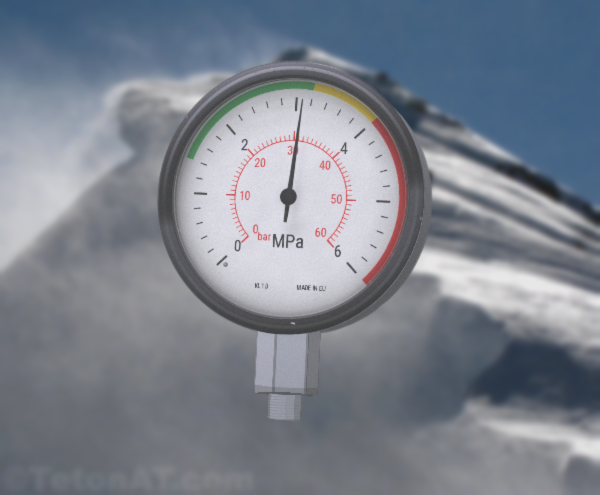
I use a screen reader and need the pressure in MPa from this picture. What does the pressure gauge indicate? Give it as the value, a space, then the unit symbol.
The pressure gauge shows 3.1 MPa
